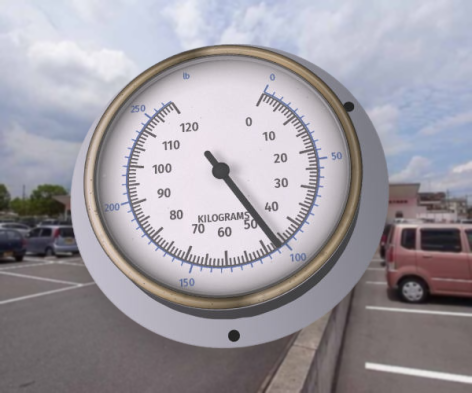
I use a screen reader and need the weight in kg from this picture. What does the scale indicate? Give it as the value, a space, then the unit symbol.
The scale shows 47 kg
